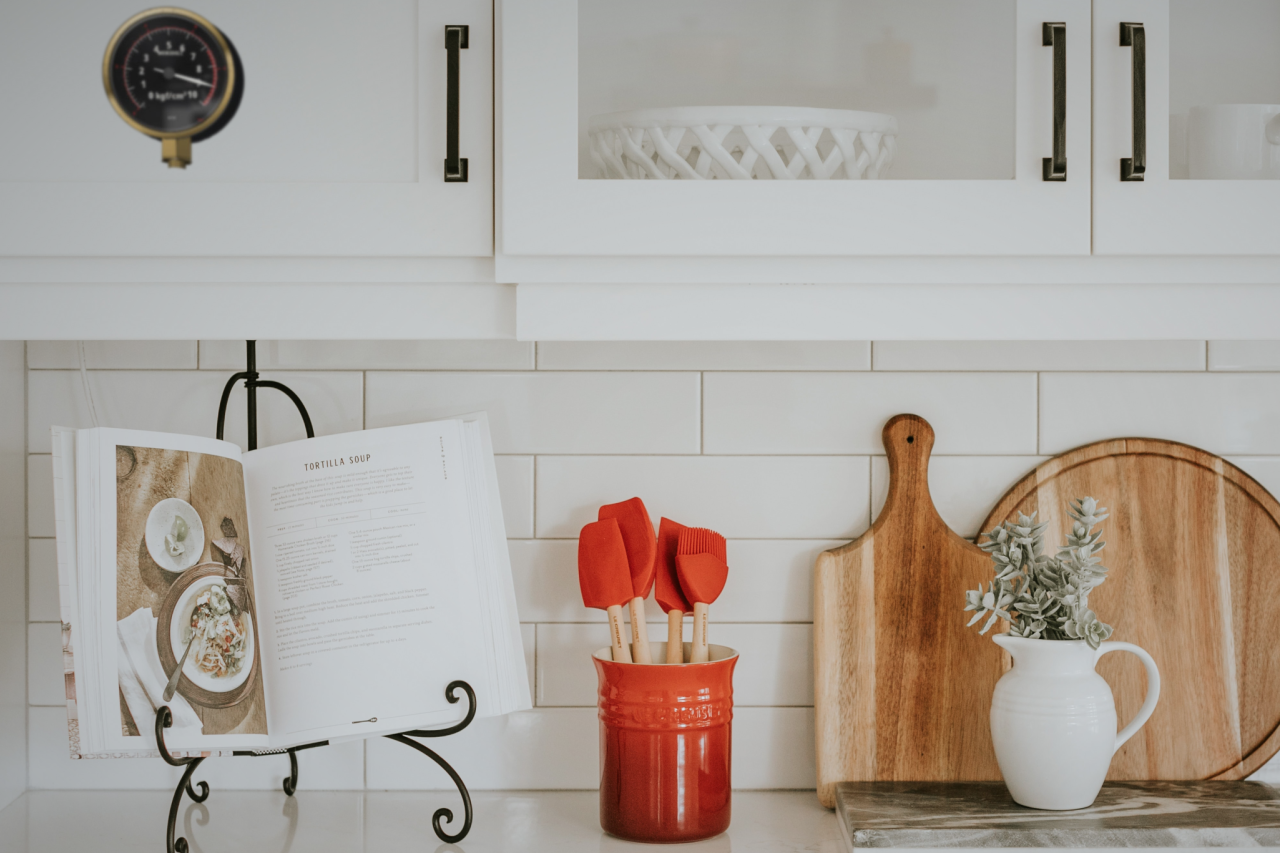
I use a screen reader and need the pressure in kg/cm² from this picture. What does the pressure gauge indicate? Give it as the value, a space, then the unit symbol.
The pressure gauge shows 9 kg/cm²
